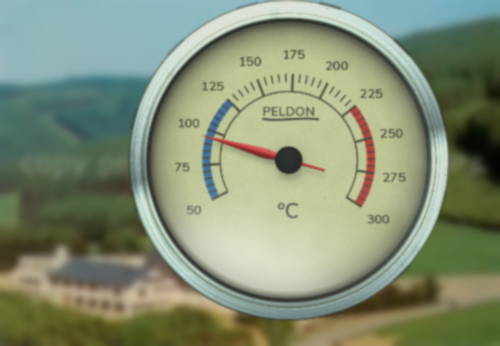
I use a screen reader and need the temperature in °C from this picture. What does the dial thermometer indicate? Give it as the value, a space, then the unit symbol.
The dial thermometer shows 95 °C
